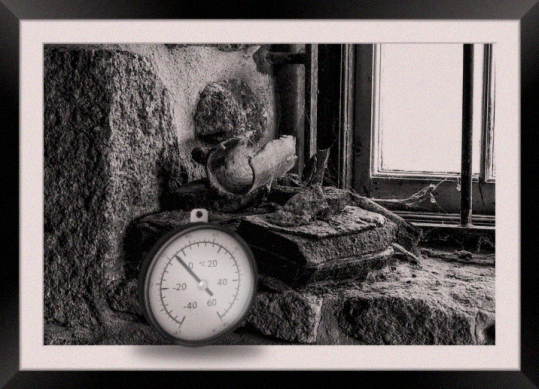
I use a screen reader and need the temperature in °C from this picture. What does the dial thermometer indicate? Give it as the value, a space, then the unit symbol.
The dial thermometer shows -4 °C
